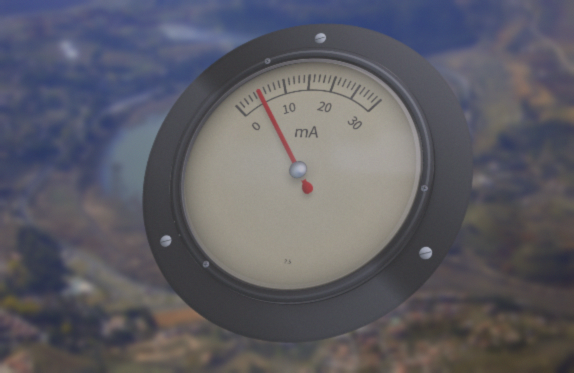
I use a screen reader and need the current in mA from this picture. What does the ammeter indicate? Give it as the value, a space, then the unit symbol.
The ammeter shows 5 mA
